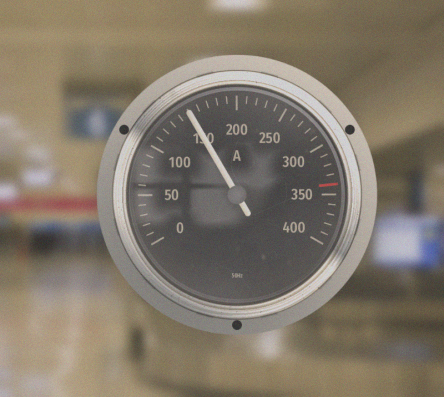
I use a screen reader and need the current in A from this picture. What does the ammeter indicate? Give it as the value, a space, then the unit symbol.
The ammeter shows 150 A
